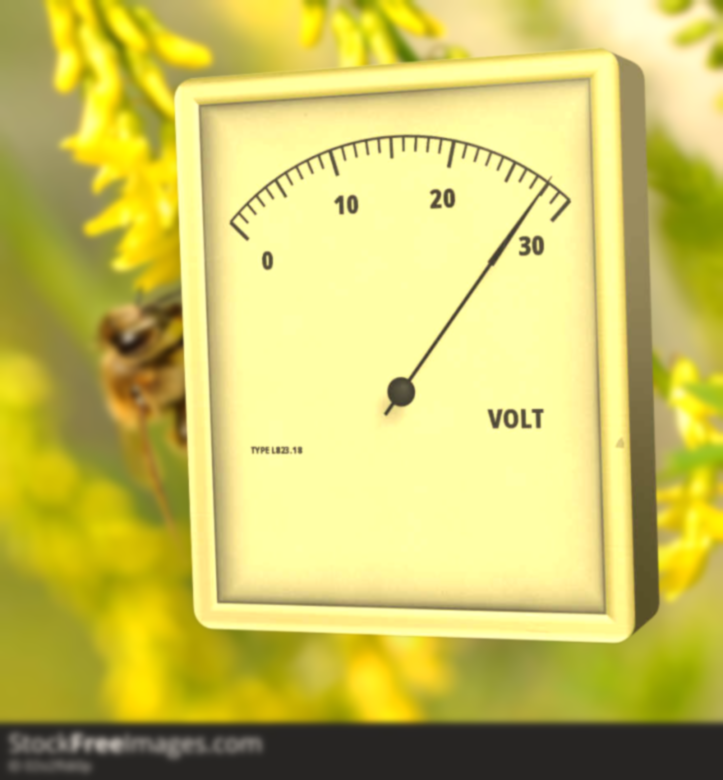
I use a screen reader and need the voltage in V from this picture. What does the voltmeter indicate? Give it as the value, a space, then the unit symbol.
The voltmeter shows 28 V
